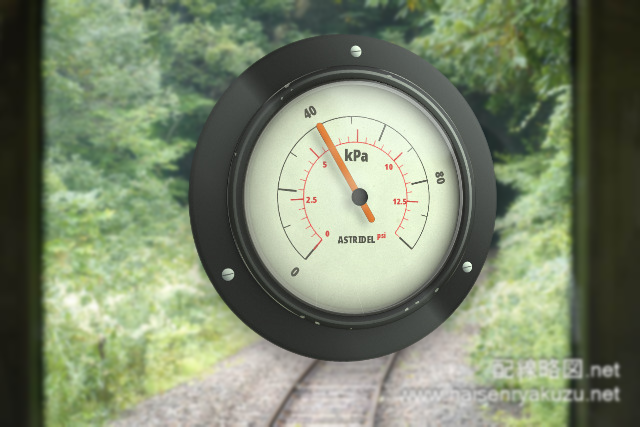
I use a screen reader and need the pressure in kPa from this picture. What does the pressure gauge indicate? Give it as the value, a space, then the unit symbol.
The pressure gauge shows 40 kPa
